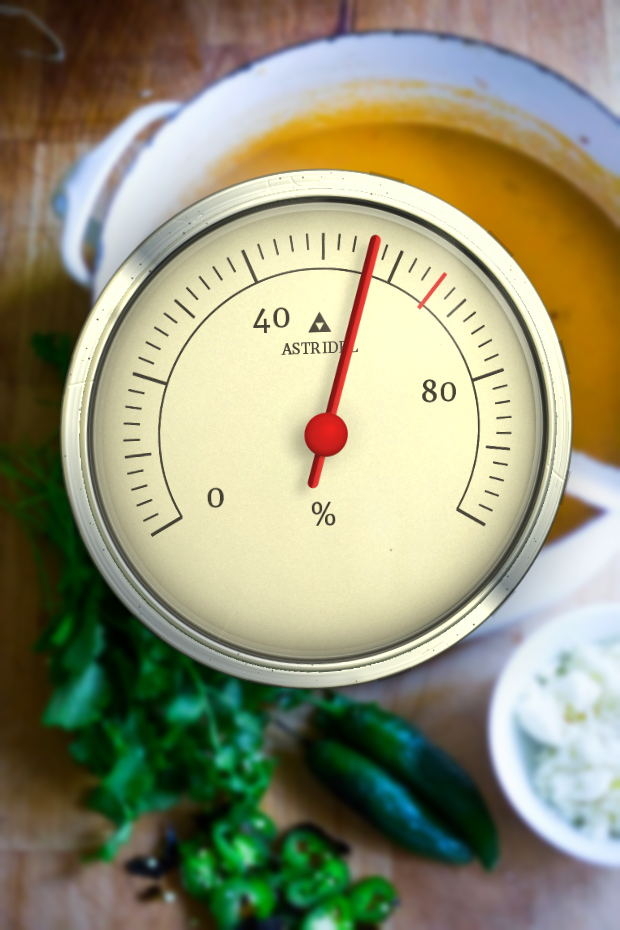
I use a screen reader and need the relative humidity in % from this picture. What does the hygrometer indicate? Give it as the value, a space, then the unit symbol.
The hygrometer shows 56 %
